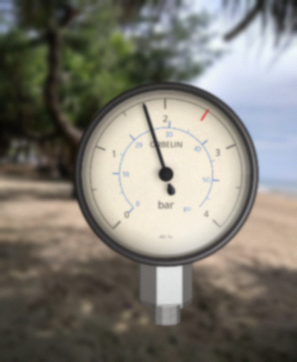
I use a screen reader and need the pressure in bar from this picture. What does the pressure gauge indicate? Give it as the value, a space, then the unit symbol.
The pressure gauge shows 1.75 bar
